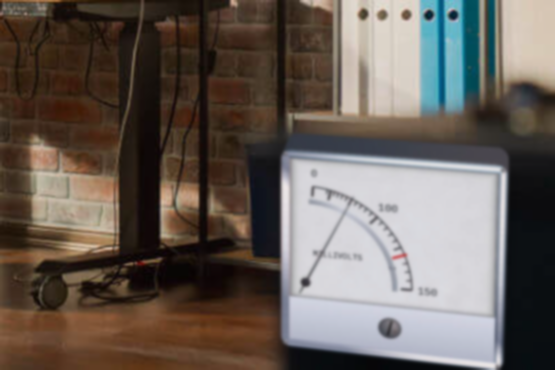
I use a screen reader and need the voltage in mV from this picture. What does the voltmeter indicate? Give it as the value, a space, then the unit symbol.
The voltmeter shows 75 mV
